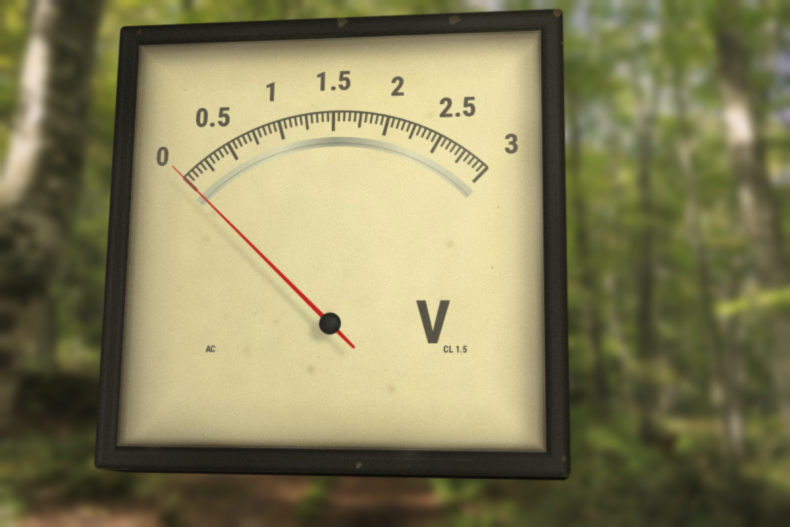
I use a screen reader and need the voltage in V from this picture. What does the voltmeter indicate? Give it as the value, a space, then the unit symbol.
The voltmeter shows 0 V
